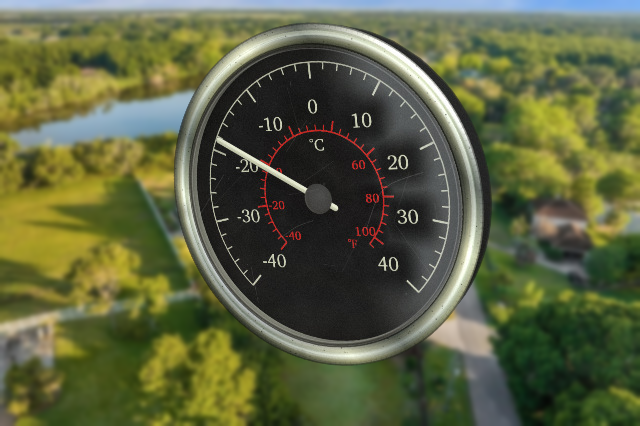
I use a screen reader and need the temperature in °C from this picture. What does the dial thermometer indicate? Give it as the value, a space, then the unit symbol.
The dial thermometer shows -18 °C
